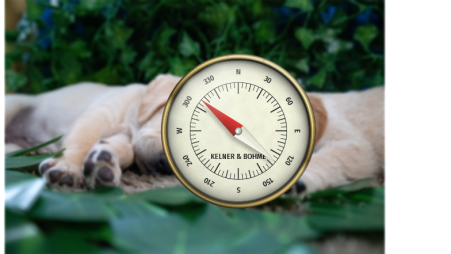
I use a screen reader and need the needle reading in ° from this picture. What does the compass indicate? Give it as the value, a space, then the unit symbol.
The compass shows 310 °
